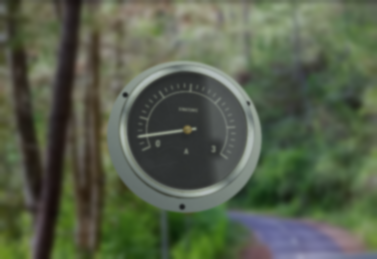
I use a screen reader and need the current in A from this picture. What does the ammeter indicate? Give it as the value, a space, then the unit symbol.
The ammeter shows 0.2 A
